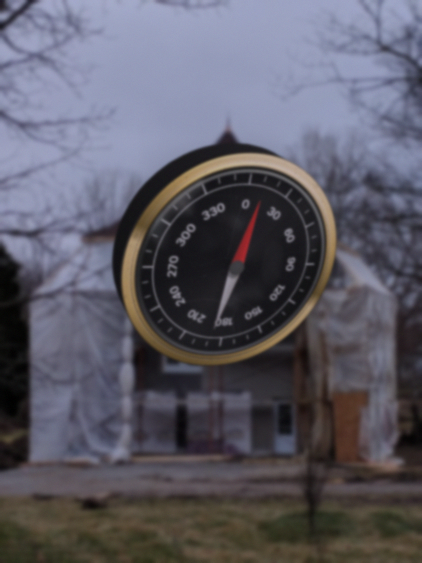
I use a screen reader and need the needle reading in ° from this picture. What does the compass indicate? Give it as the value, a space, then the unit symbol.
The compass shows 10 °
